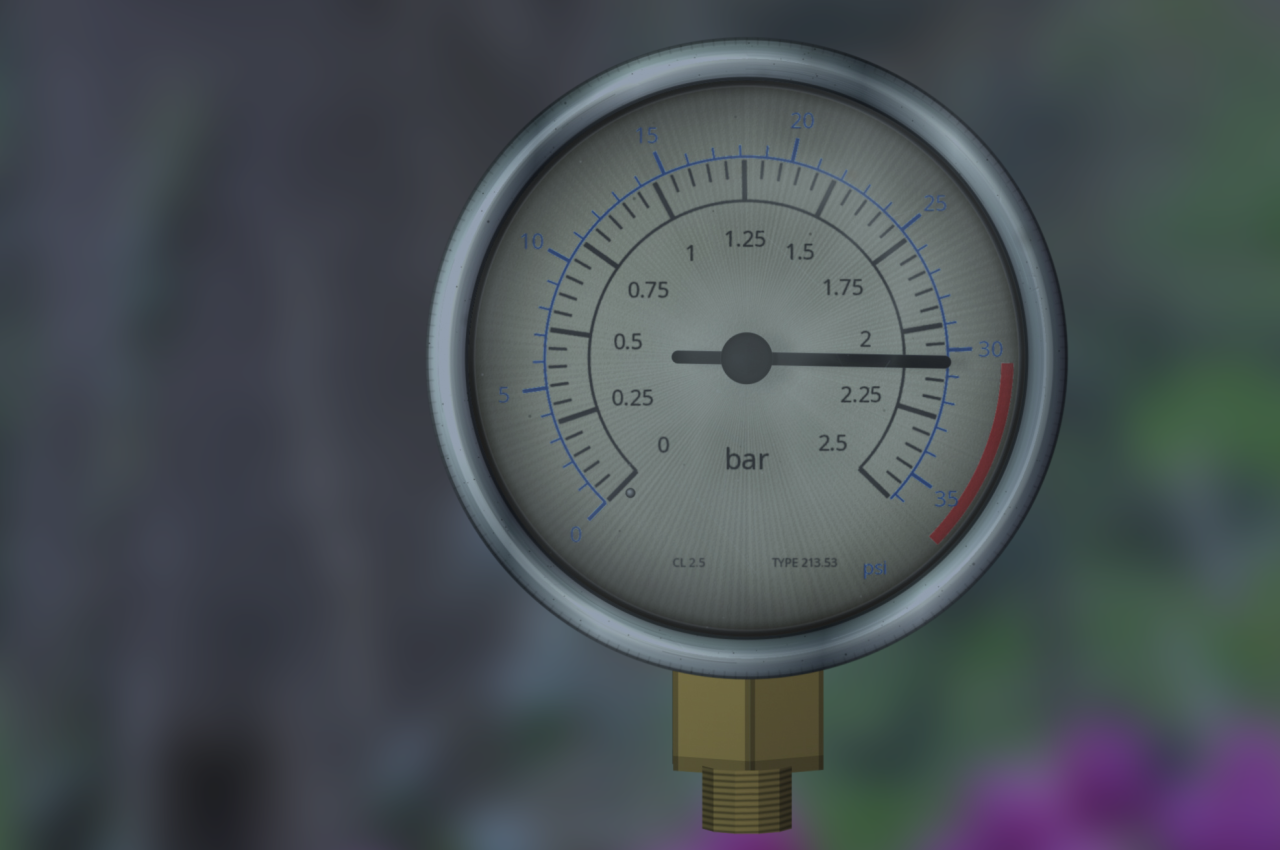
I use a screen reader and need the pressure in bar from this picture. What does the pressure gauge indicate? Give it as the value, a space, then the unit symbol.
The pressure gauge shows 2.1 bar
